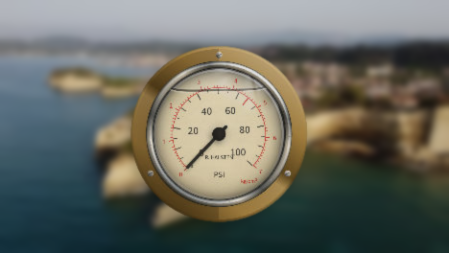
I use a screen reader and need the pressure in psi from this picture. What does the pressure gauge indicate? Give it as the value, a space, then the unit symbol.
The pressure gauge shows 0 psi
